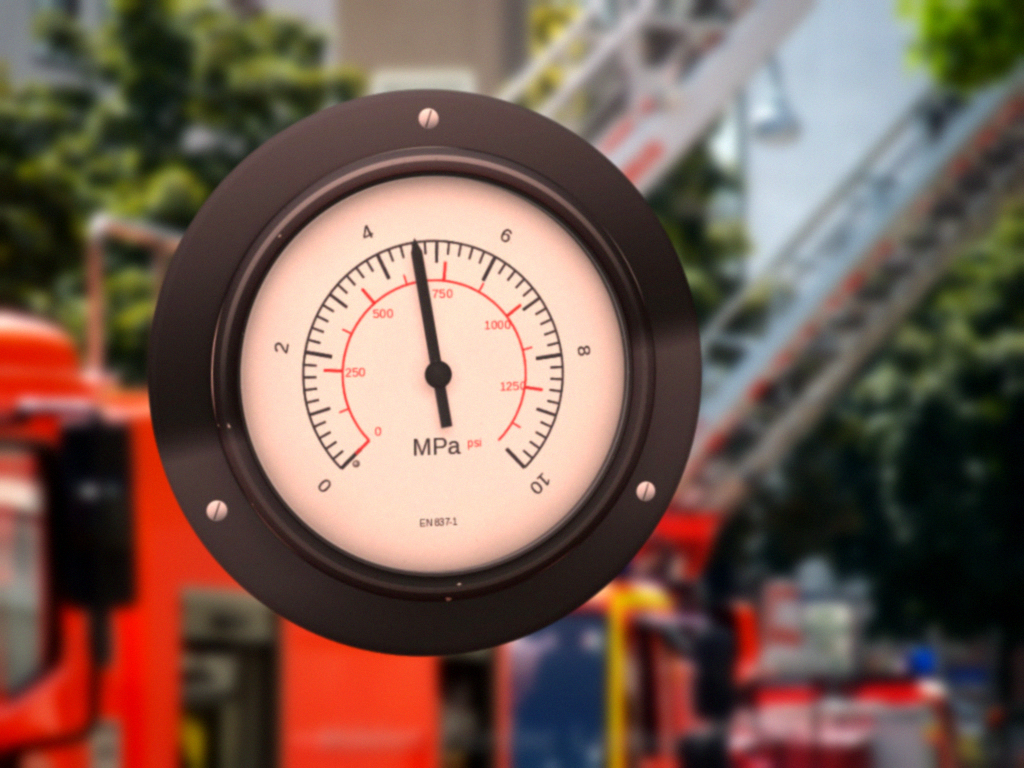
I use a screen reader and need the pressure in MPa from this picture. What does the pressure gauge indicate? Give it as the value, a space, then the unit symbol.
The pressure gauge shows 4.6 MPa
